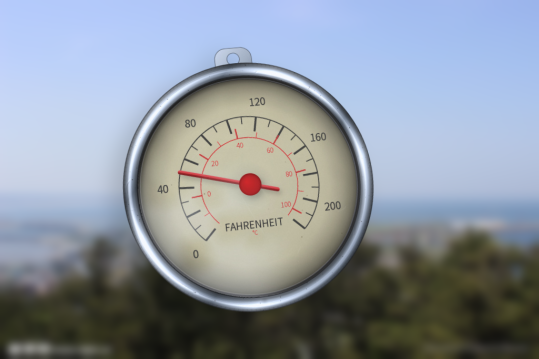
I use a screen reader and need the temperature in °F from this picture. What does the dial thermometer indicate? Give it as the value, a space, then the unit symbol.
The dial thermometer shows 50 °F
